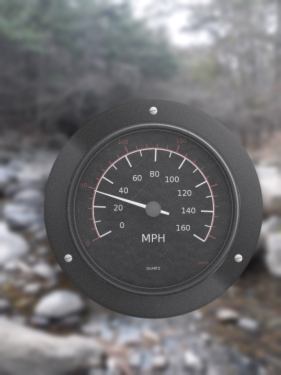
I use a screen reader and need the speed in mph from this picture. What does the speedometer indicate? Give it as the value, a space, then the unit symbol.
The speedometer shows 30 mph
